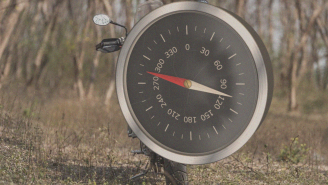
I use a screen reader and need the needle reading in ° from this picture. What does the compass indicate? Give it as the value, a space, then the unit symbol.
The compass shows 285 °
